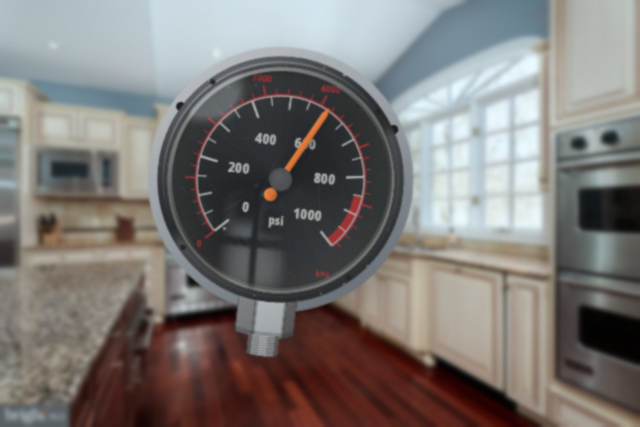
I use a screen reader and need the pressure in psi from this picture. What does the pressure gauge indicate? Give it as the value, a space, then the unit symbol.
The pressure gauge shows 600 psi
